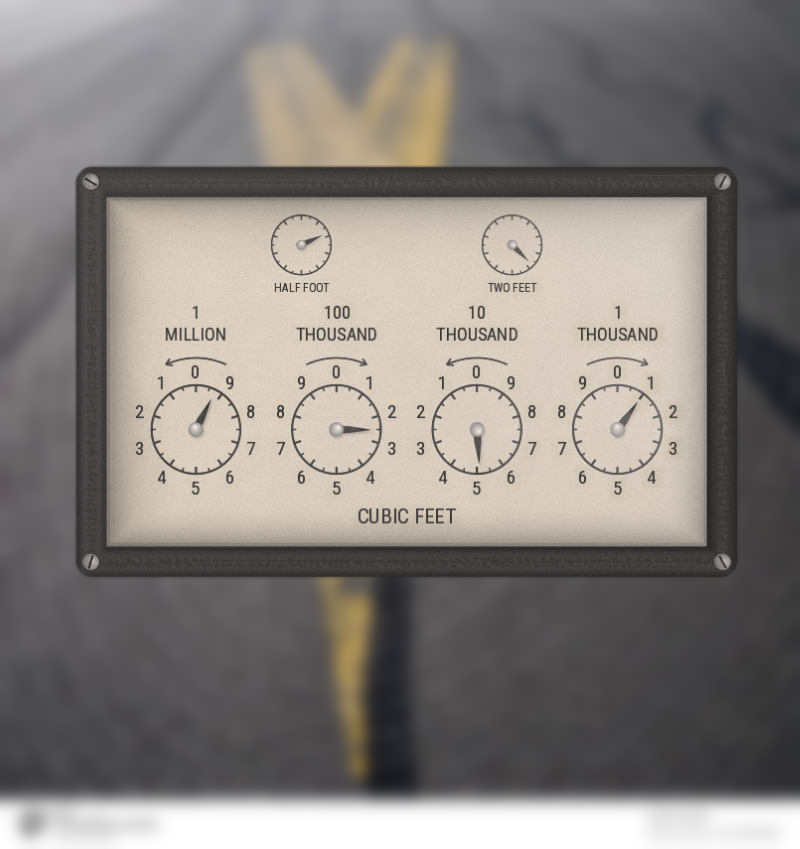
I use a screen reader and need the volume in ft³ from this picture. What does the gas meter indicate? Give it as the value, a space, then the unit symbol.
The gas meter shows 925100 ft³
